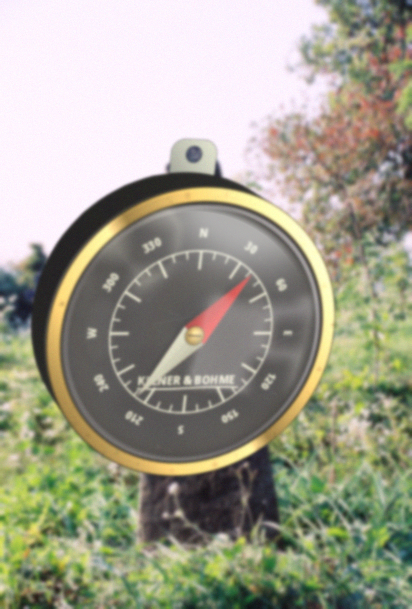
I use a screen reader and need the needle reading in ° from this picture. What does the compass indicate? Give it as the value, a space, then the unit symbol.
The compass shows 40 °
